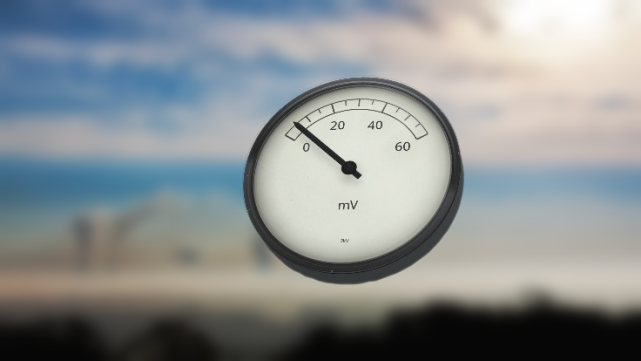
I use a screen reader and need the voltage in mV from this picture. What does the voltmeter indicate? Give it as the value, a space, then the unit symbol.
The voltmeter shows 5 mV
